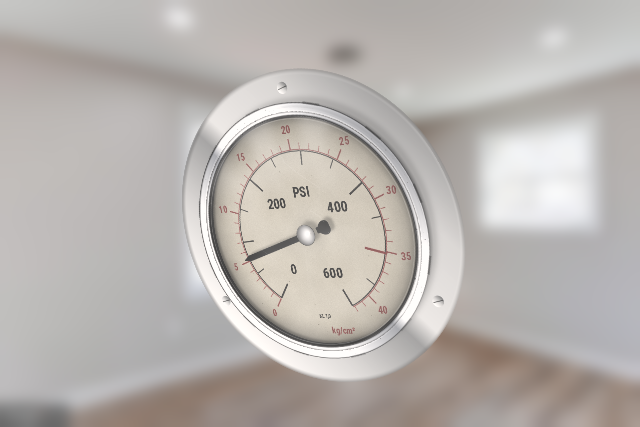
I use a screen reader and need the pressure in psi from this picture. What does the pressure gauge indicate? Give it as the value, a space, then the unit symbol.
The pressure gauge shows 75 psi
